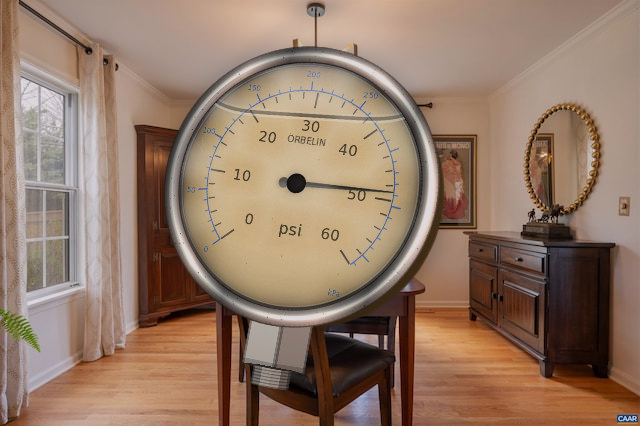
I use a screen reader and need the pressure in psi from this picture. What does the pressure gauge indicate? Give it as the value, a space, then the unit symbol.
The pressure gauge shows 49 psi
